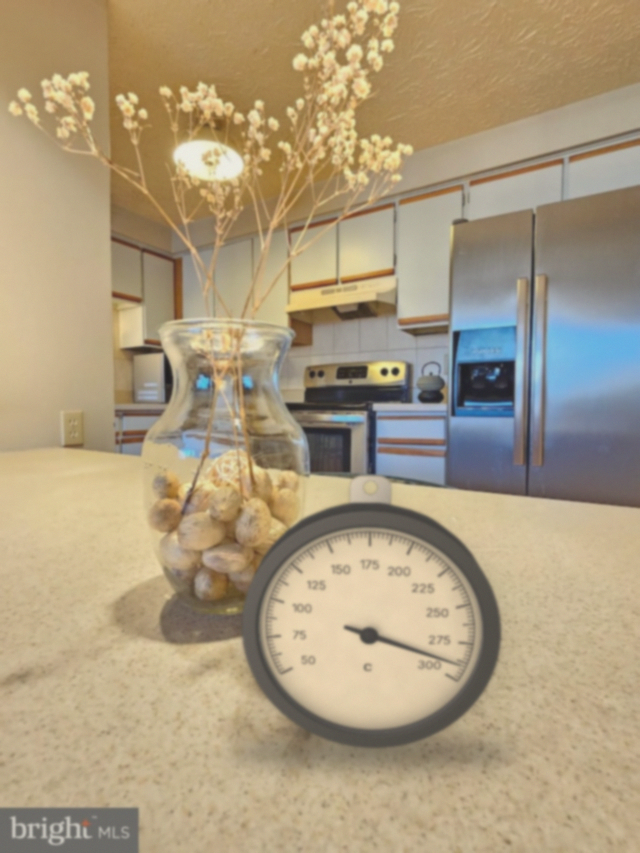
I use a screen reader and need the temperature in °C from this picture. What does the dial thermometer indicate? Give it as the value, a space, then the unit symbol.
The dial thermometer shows 287.5 °C
